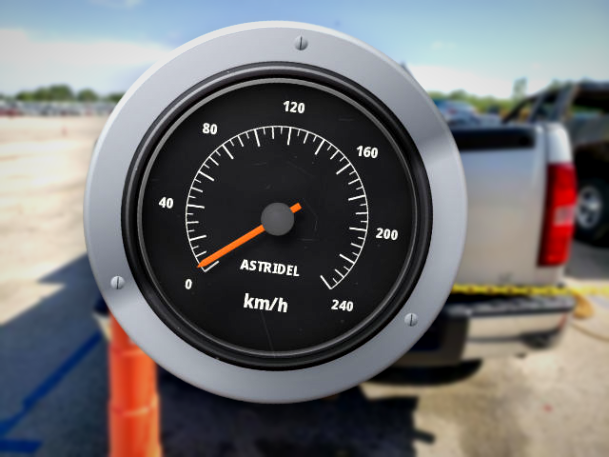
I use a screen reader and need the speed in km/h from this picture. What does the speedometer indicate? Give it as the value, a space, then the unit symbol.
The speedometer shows 5 km/h
